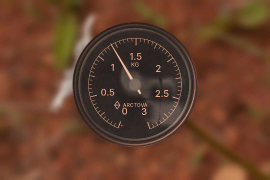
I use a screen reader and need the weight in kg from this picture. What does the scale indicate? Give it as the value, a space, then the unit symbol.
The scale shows 1.2 kg
